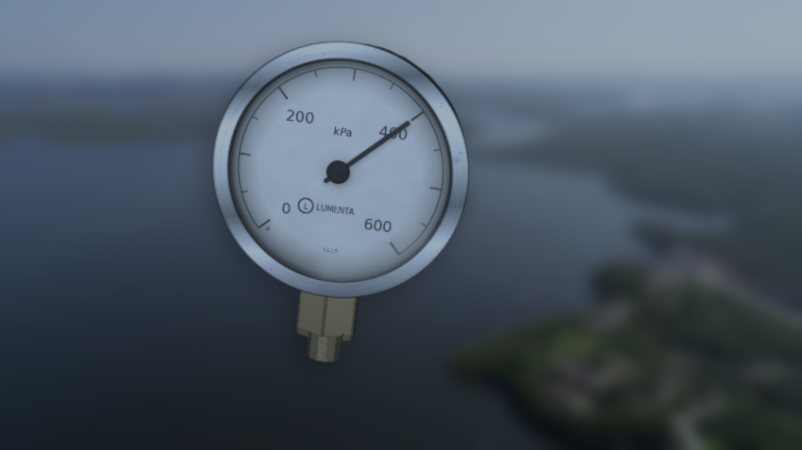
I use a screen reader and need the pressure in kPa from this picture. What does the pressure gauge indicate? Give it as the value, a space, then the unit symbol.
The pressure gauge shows 400 kPa
